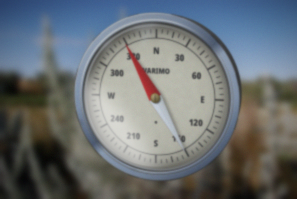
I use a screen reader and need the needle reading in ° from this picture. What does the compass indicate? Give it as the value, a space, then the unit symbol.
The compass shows 330 °
